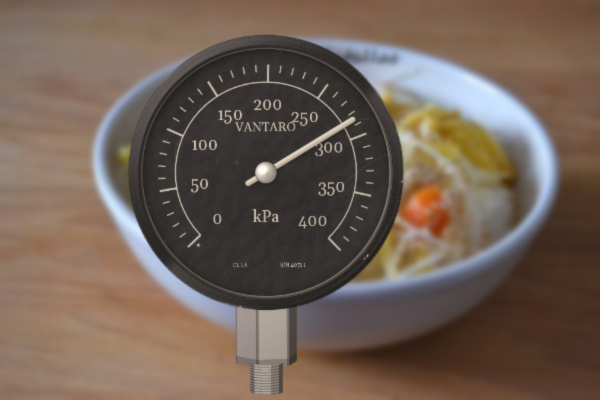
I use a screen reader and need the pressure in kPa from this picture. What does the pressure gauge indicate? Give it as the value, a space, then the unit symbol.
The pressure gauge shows 285 kPa
